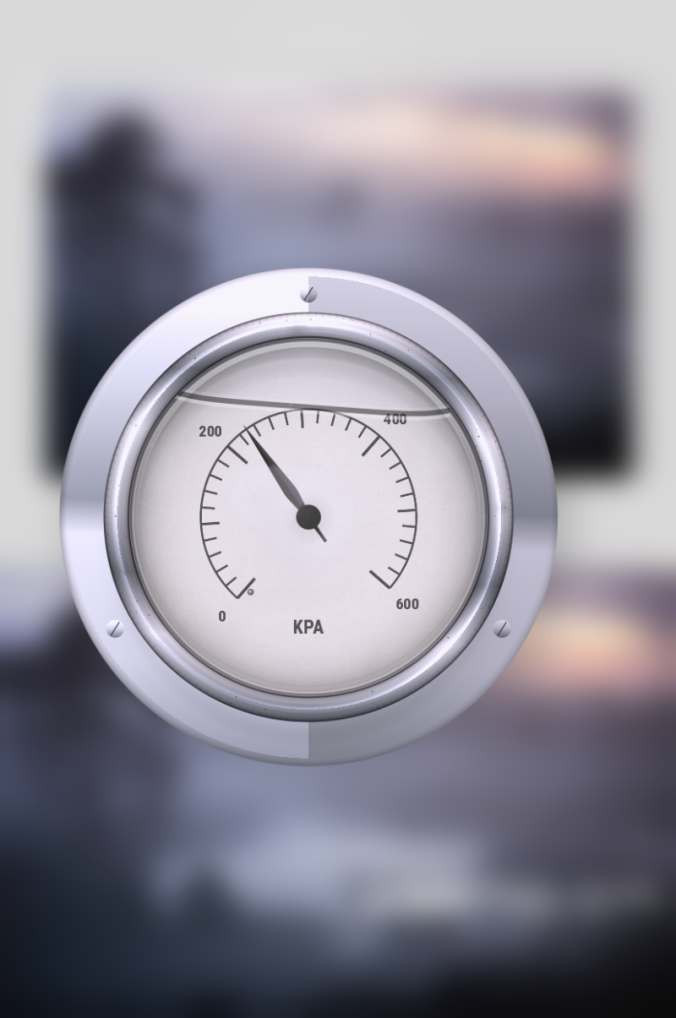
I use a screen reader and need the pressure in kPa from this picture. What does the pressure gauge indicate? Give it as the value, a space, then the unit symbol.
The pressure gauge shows 230 kPa
